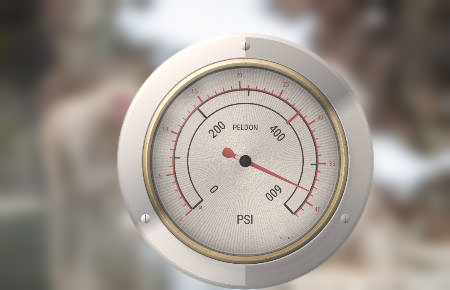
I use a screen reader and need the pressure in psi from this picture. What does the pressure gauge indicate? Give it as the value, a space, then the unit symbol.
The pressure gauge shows 550 psi
